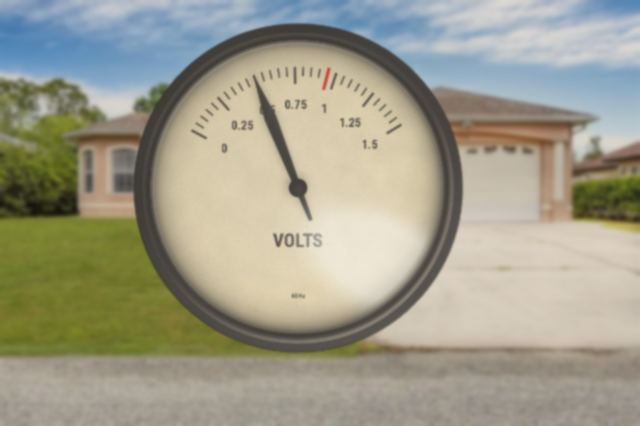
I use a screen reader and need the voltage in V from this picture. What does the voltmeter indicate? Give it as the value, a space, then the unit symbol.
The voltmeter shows 0.5 V
